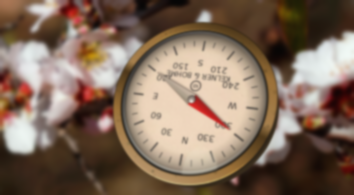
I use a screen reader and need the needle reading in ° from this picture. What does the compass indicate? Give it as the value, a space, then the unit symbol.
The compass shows 300 °
